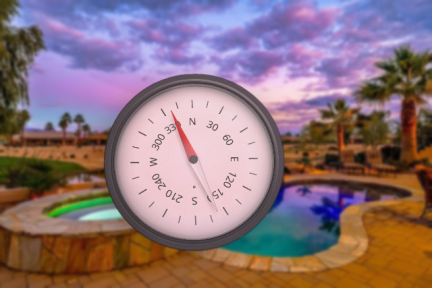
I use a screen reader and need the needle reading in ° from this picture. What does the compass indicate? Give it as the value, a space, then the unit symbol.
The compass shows 337.5 °
